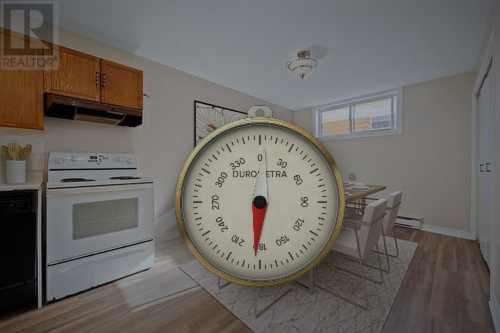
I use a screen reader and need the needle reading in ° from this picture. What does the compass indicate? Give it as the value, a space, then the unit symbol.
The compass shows 185 °
